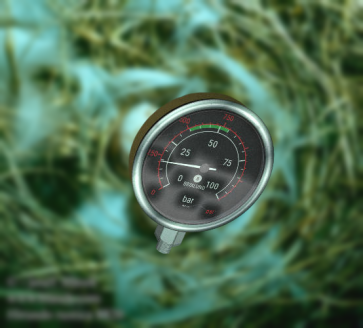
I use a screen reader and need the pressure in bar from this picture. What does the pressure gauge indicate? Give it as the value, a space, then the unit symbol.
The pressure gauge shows 15 bar
